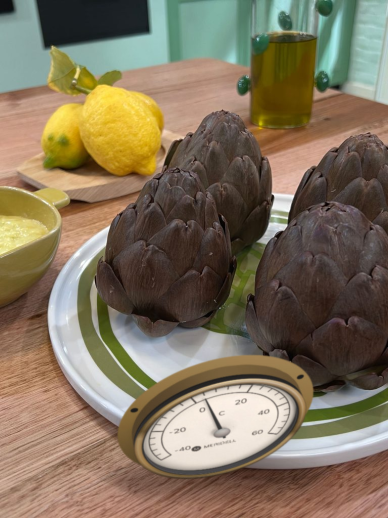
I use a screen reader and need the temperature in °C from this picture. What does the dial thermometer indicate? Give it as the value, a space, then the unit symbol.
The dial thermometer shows 4 °C
